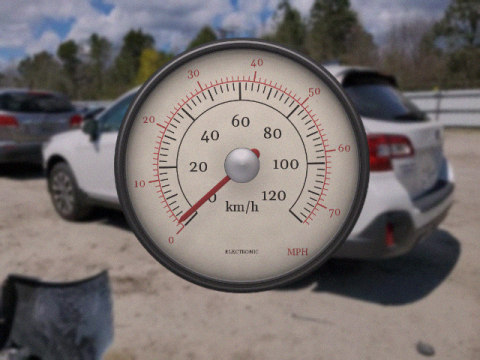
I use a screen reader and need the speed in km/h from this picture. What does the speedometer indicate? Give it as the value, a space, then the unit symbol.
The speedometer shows 2 km/h
